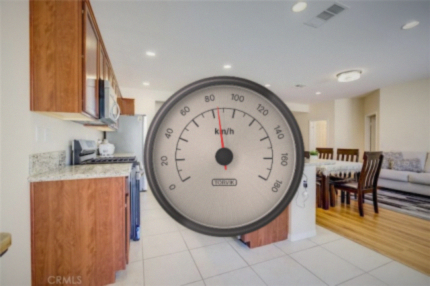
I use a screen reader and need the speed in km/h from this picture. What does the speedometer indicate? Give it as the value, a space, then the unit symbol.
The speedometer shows 85 km/h
